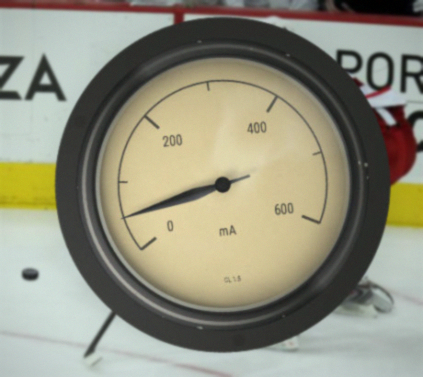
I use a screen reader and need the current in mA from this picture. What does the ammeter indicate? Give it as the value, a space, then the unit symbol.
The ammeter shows 50 mA
